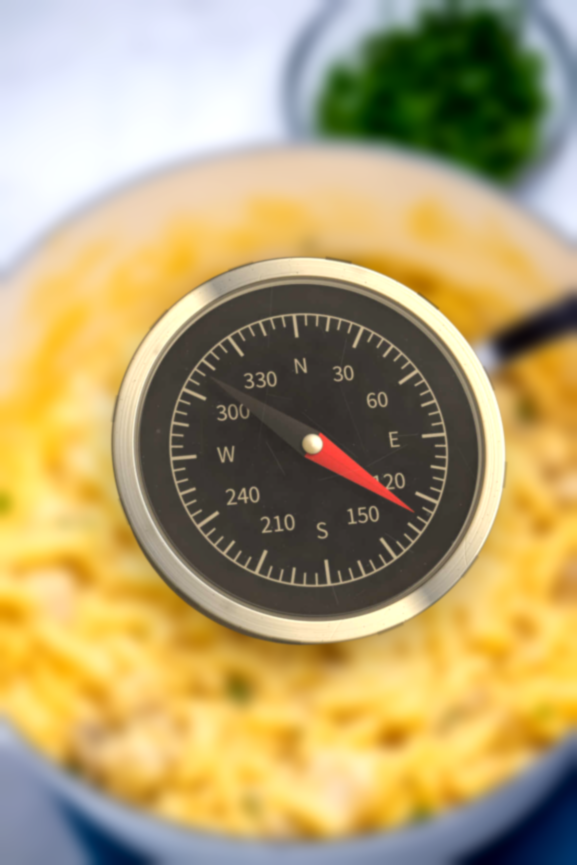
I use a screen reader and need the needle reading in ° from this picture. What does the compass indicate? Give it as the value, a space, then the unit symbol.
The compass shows 130 °
